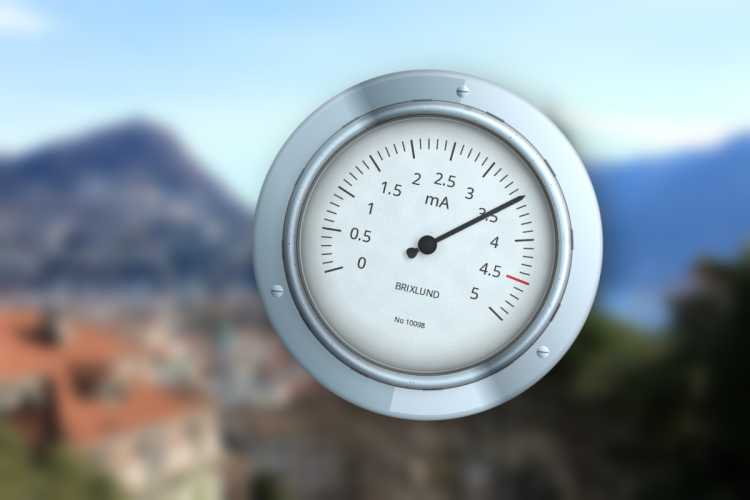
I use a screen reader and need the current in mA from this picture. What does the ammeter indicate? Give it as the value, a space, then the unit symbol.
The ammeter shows 3.5 mA
